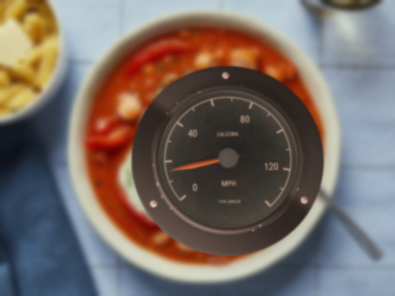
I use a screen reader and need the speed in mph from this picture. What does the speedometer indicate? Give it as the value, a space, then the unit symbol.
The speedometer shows 15 mph
